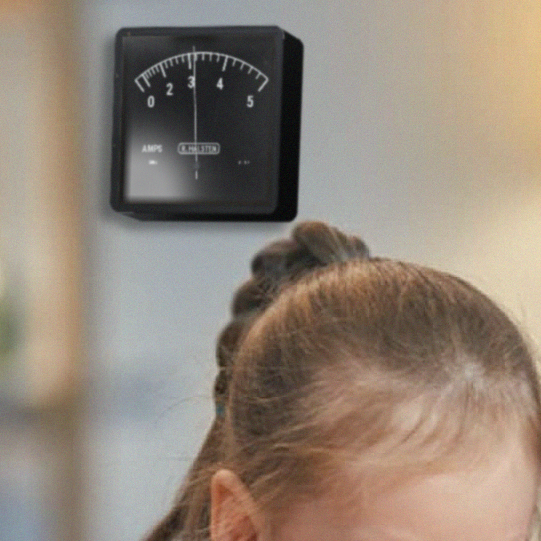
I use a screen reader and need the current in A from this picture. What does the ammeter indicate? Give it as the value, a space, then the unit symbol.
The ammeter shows 3.2 A
